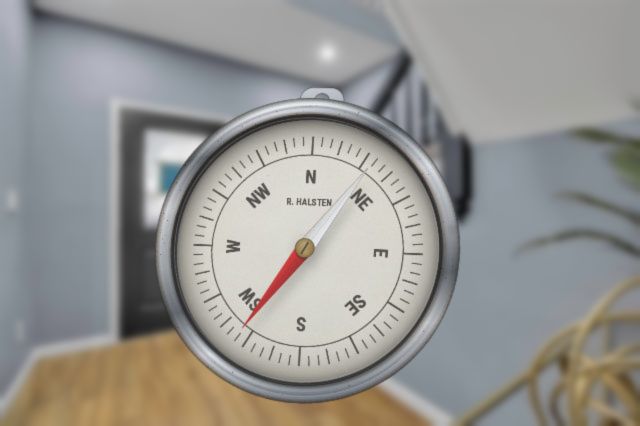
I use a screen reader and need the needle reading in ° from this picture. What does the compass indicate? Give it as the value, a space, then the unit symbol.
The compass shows 215 °
